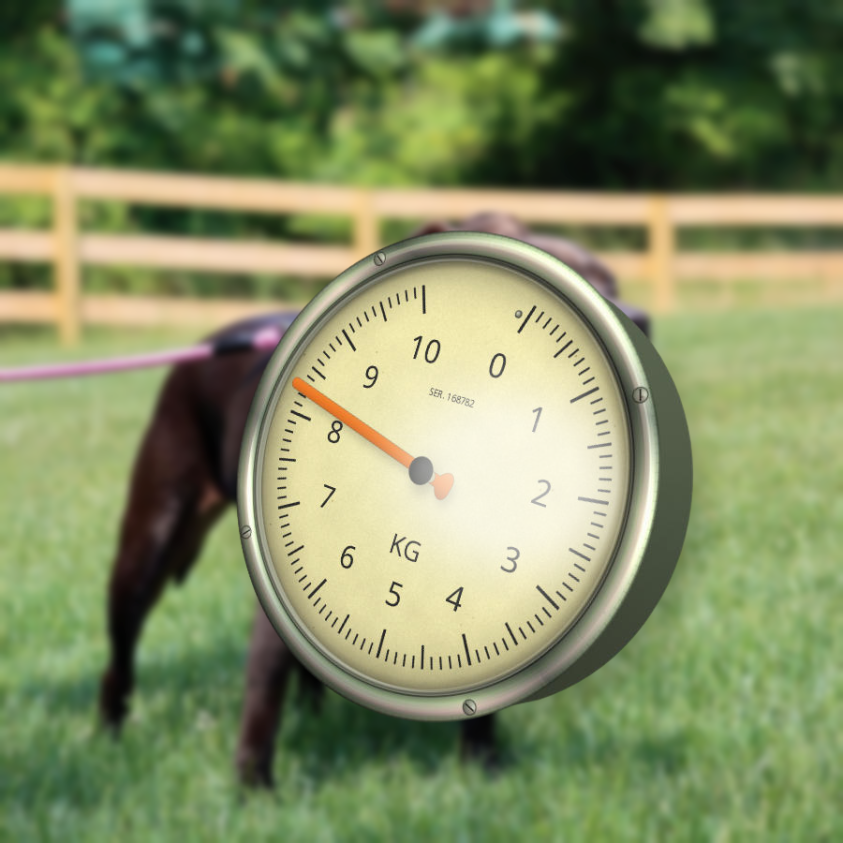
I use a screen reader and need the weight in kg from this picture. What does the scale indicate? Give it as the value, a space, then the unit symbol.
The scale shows 8.3 kg
